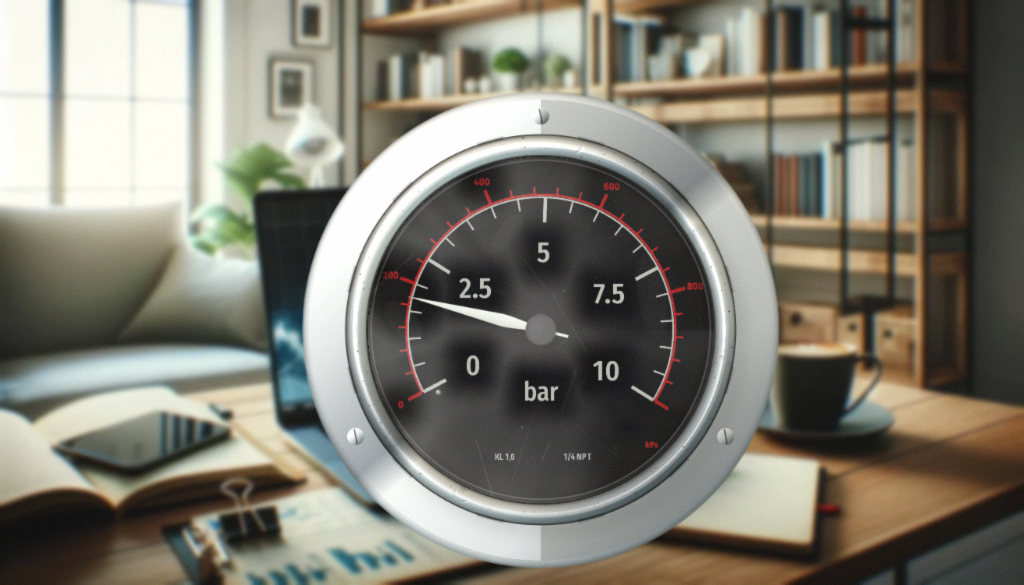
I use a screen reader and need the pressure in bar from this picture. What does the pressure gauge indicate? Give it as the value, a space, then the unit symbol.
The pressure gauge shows 1.75 bar
